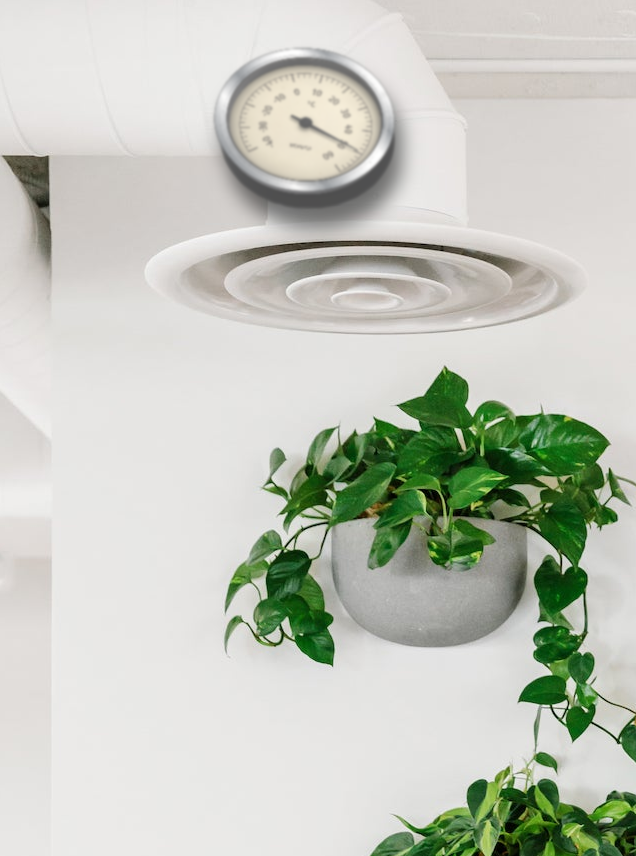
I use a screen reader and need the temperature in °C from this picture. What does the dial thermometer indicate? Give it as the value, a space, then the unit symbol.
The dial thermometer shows 50 °C
